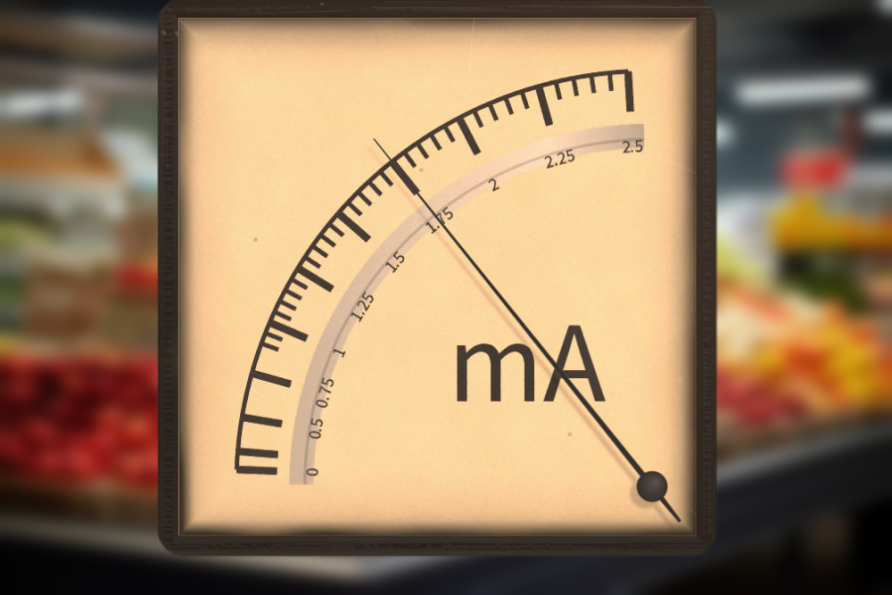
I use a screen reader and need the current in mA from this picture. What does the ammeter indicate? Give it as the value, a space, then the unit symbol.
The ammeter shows 1.75 mA
